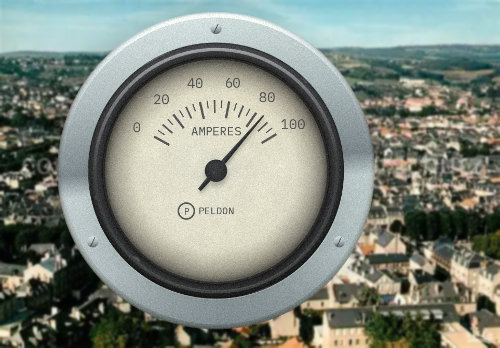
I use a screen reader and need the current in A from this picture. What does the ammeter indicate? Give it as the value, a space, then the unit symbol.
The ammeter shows 85 A
